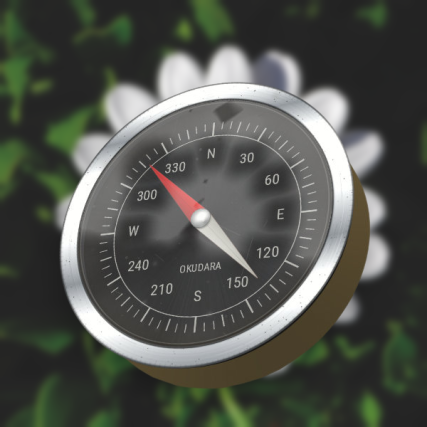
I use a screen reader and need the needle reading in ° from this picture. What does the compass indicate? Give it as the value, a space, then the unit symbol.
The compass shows 317.5 °
